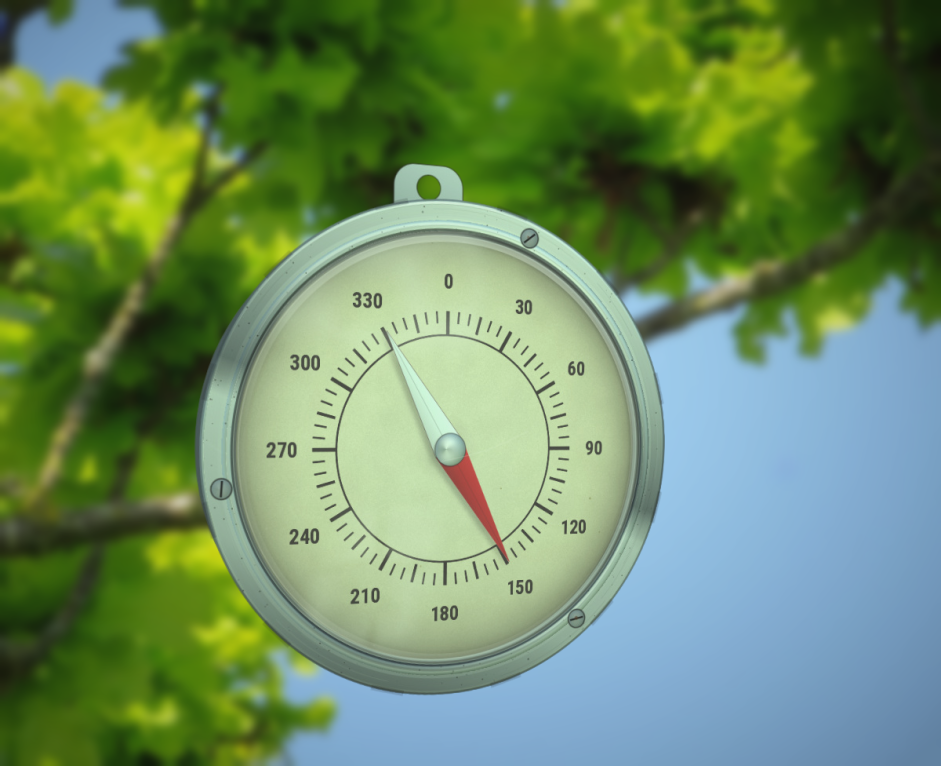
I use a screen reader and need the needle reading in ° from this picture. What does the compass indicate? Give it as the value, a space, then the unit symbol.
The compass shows 150 °
